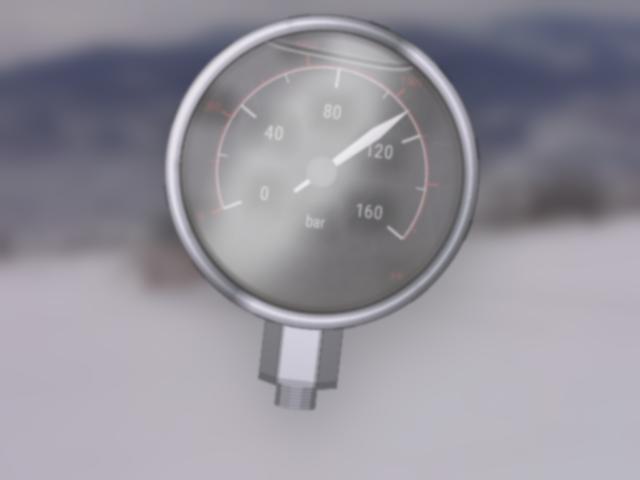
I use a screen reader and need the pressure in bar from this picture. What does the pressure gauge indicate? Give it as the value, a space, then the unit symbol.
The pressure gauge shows 110 bar
